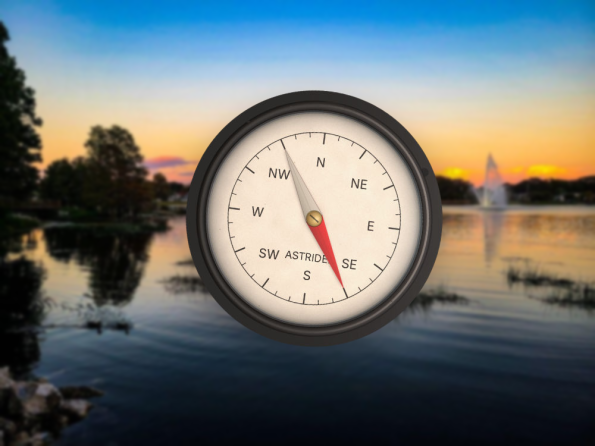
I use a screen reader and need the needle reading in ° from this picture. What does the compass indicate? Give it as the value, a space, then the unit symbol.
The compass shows 150 °
